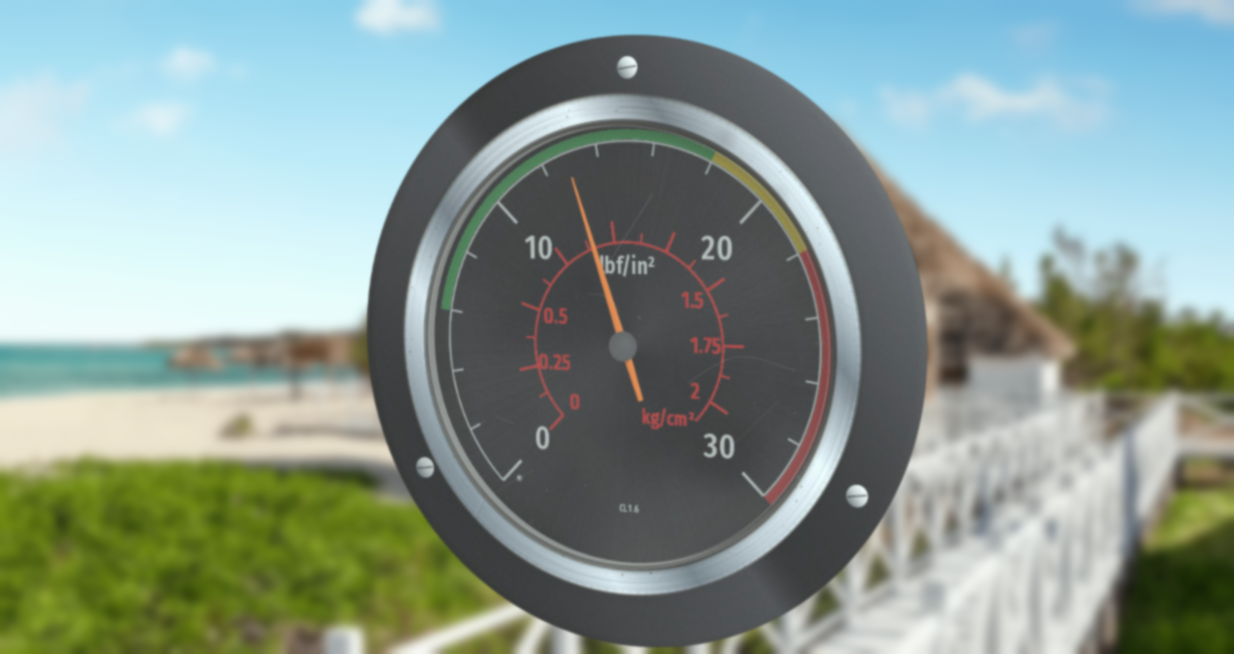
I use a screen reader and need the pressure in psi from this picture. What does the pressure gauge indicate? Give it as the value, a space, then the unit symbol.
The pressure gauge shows 13 psi
